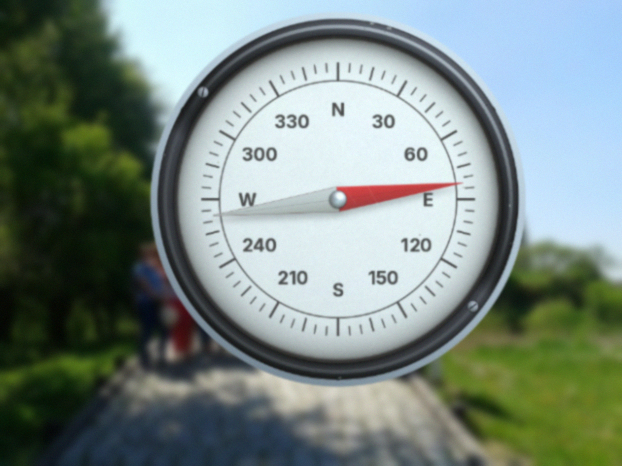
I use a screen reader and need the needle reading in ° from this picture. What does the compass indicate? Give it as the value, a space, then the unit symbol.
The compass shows 82.5 °
